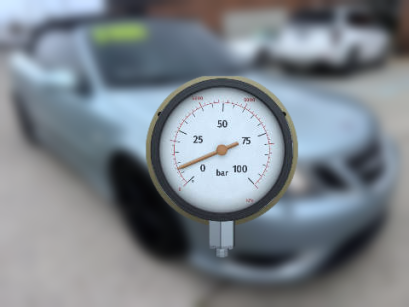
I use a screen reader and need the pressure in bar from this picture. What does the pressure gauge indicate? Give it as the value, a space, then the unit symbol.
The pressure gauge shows 7.5 bar
